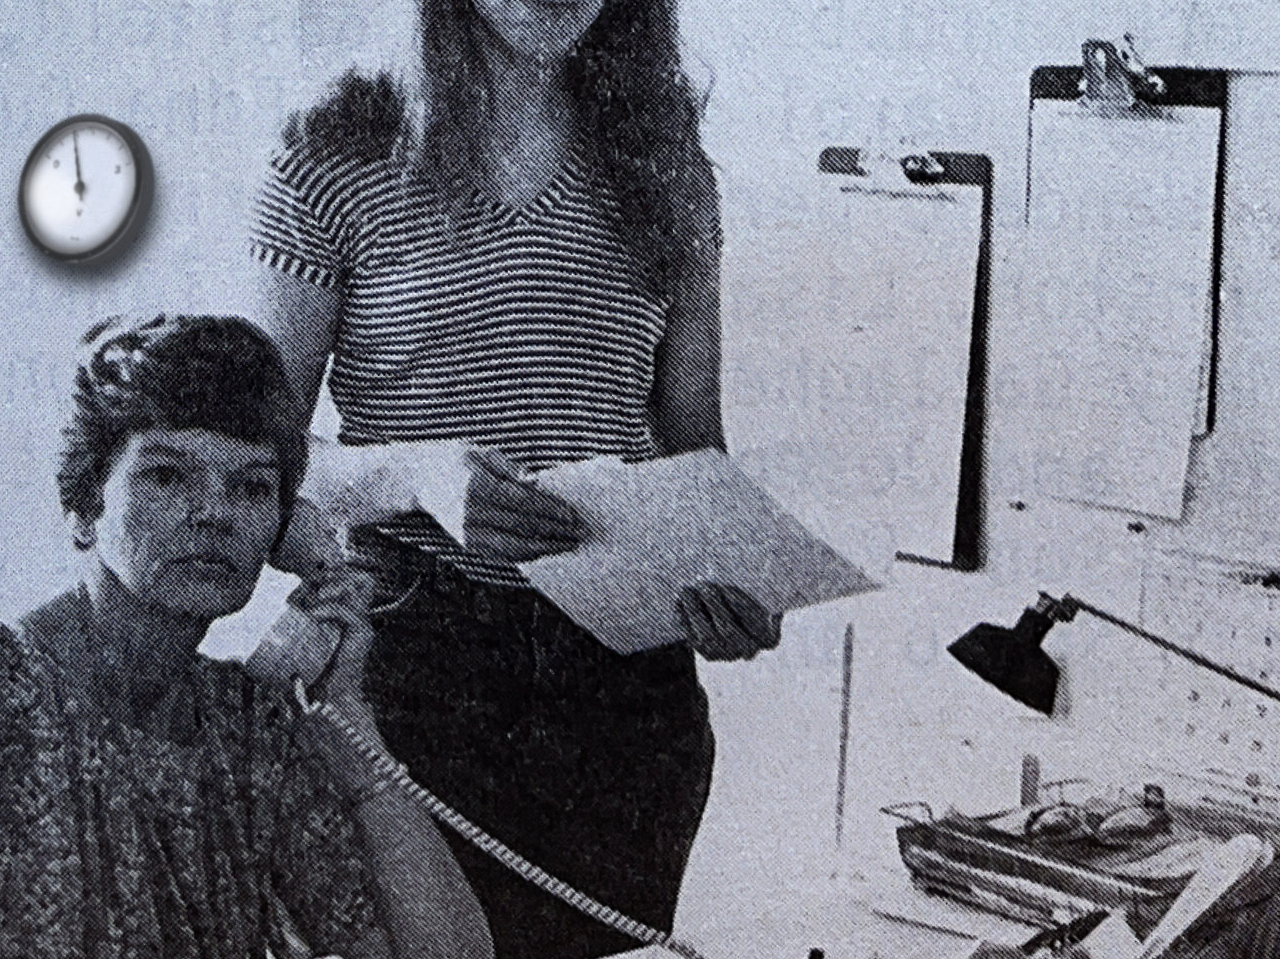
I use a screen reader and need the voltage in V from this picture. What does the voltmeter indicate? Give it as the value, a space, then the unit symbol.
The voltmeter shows 1 V
